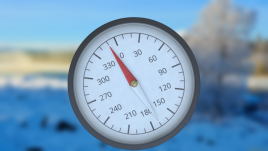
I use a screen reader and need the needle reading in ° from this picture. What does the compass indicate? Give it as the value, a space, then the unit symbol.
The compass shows 350 °
